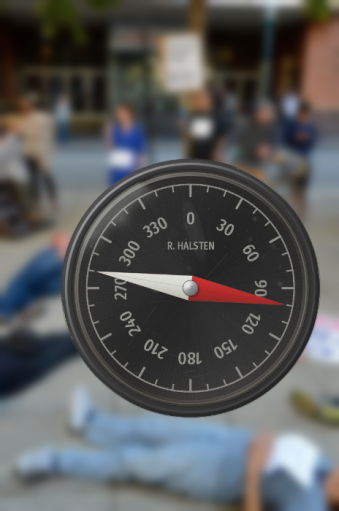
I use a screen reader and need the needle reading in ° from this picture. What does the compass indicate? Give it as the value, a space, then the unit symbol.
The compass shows 100 °
